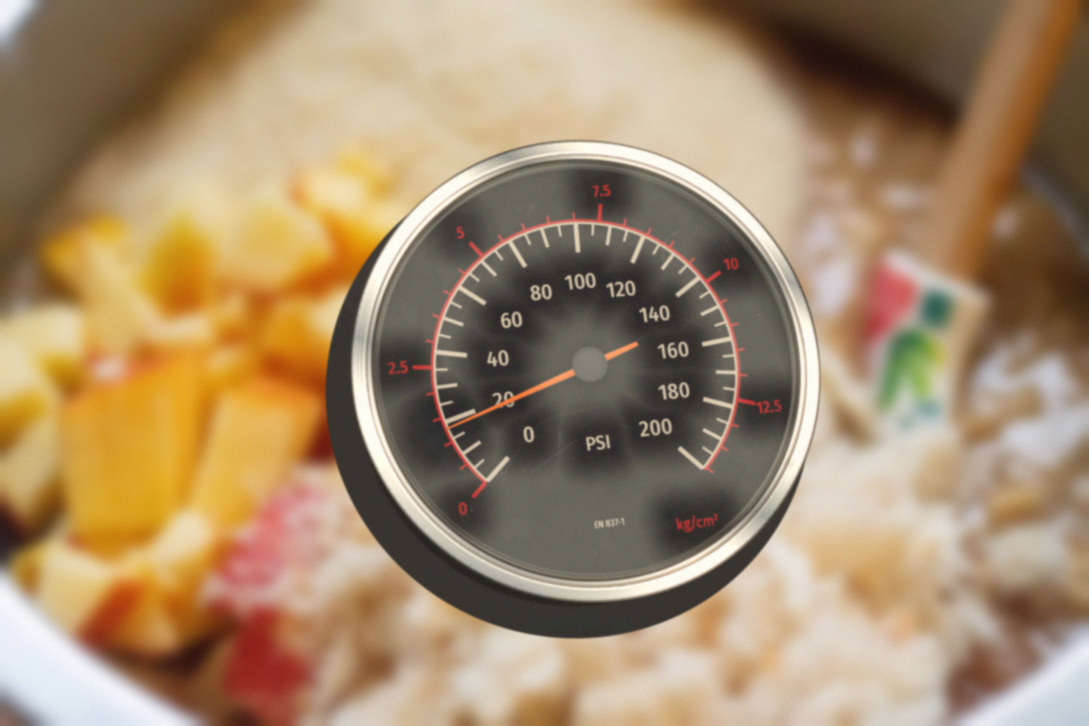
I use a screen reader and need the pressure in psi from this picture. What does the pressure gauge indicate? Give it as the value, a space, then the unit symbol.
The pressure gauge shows 17.5 psi
